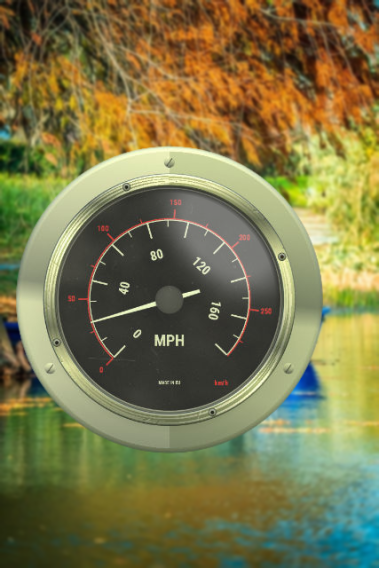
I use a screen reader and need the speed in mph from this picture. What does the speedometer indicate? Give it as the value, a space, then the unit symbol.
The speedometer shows 20 mph
